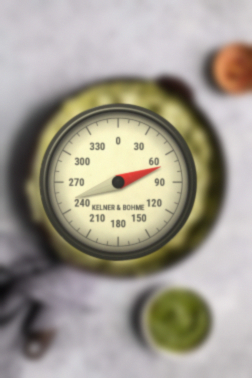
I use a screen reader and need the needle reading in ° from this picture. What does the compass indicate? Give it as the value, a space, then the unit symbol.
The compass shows 70 °
